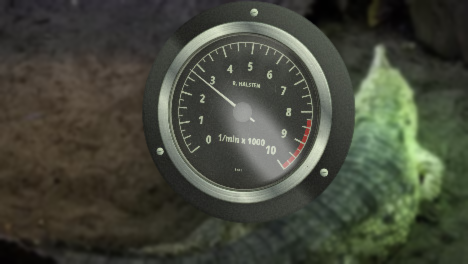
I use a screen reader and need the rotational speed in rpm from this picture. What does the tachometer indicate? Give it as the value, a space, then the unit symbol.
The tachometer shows 2750 rpm
